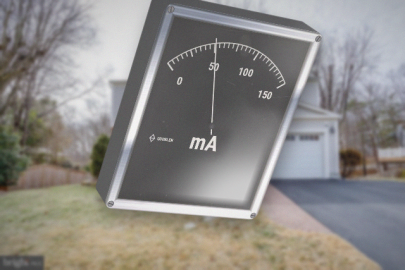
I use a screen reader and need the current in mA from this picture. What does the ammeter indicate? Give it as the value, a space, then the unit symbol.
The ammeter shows 50 mA
